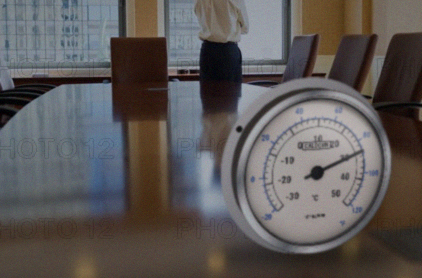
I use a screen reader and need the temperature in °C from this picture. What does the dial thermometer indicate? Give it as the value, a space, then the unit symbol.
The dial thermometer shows 30 °C
